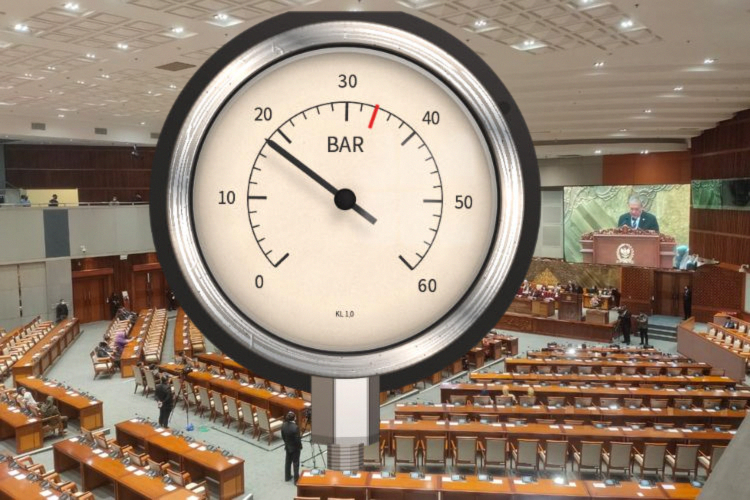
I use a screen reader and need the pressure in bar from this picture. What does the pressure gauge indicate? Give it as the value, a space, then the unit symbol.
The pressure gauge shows 18 bar
